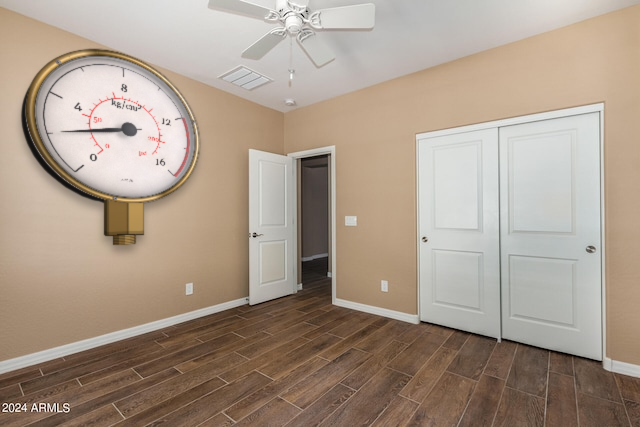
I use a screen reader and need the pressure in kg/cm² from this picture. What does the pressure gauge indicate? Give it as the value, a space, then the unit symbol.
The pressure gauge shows 2 kg/cm²
